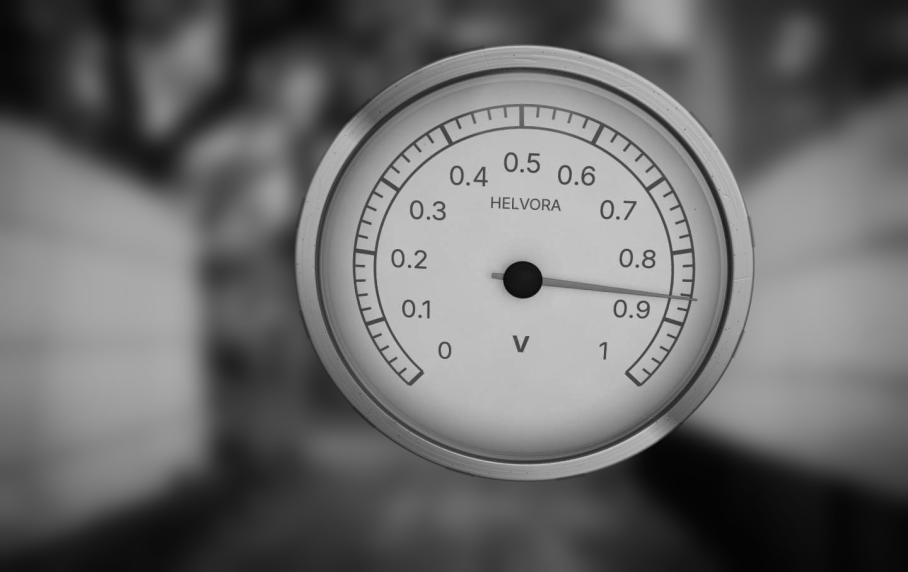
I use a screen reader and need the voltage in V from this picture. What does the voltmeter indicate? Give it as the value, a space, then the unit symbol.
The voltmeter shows 0.86 V
